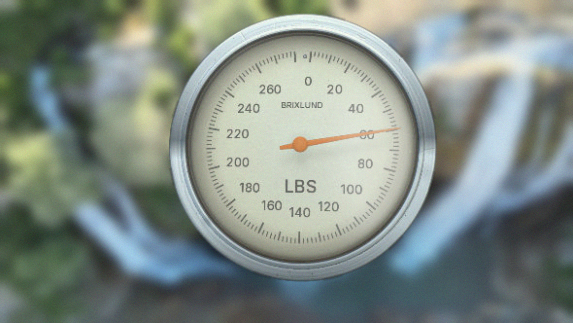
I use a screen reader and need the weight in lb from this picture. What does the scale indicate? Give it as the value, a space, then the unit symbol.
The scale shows 60 lb
